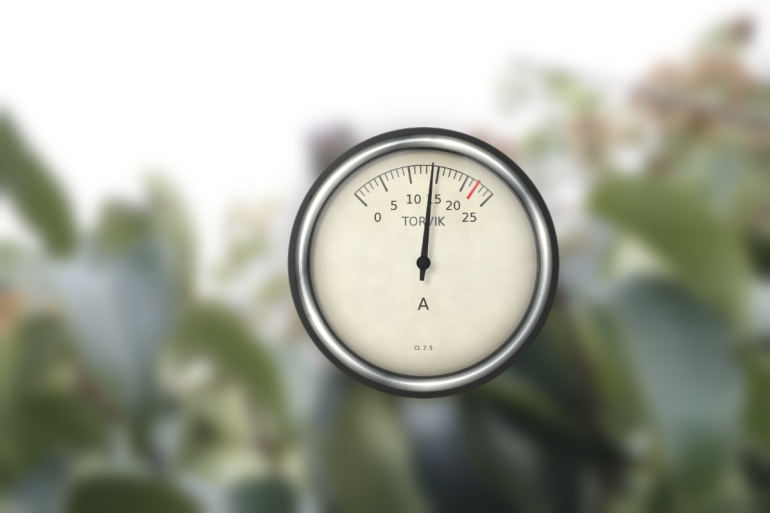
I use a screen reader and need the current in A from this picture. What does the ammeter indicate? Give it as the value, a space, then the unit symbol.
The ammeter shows 14 A
